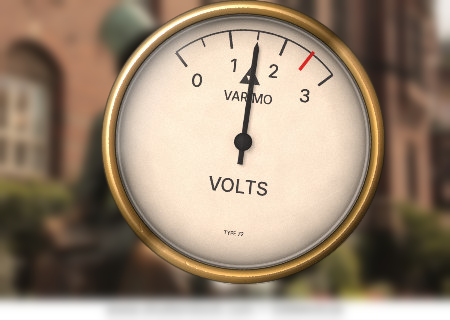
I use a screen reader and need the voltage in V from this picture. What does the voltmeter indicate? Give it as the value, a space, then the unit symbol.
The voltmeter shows 1.5 V
